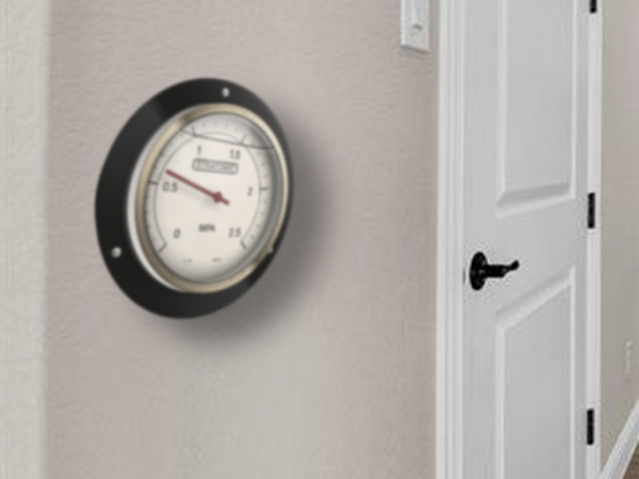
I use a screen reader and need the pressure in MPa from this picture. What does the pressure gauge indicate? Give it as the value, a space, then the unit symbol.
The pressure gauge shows 0.6 MPa
